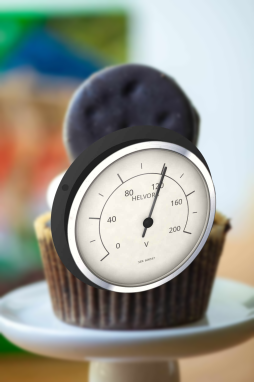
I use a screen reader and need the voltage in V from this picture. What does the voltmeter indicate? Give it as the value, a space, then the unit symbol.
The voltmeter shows 120 V
